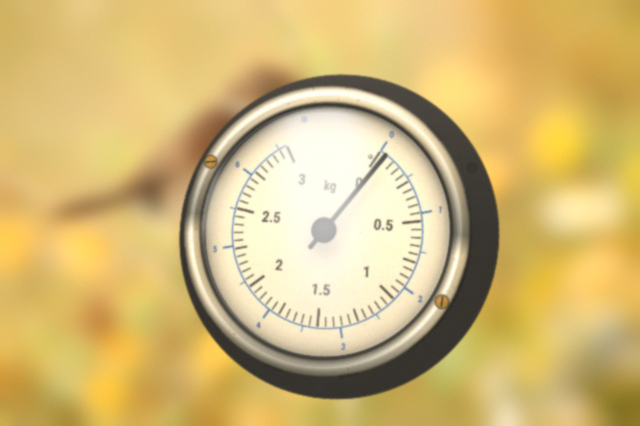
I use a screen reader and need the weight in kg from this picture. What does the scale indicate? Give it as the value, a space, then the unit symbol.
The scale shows 0.05 kg
